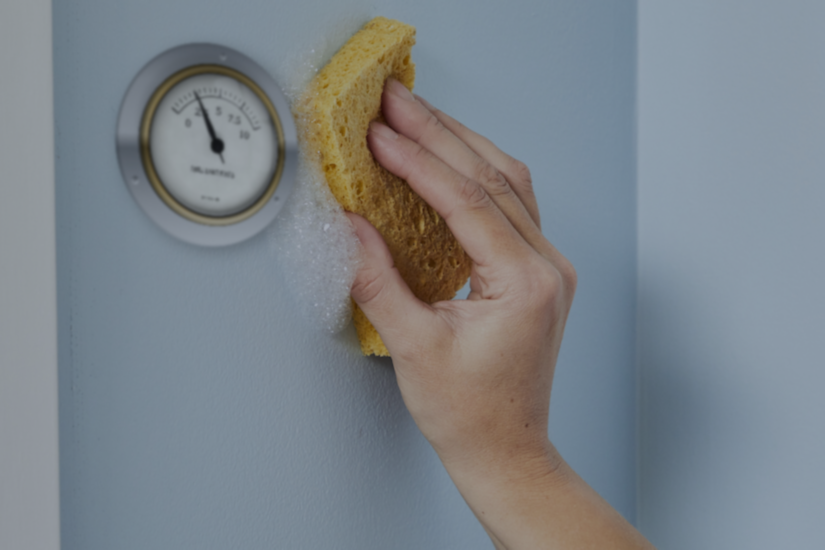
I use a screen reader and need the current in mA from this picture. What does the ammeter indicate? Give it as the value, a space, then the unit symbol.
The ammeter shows 2.5 mA
